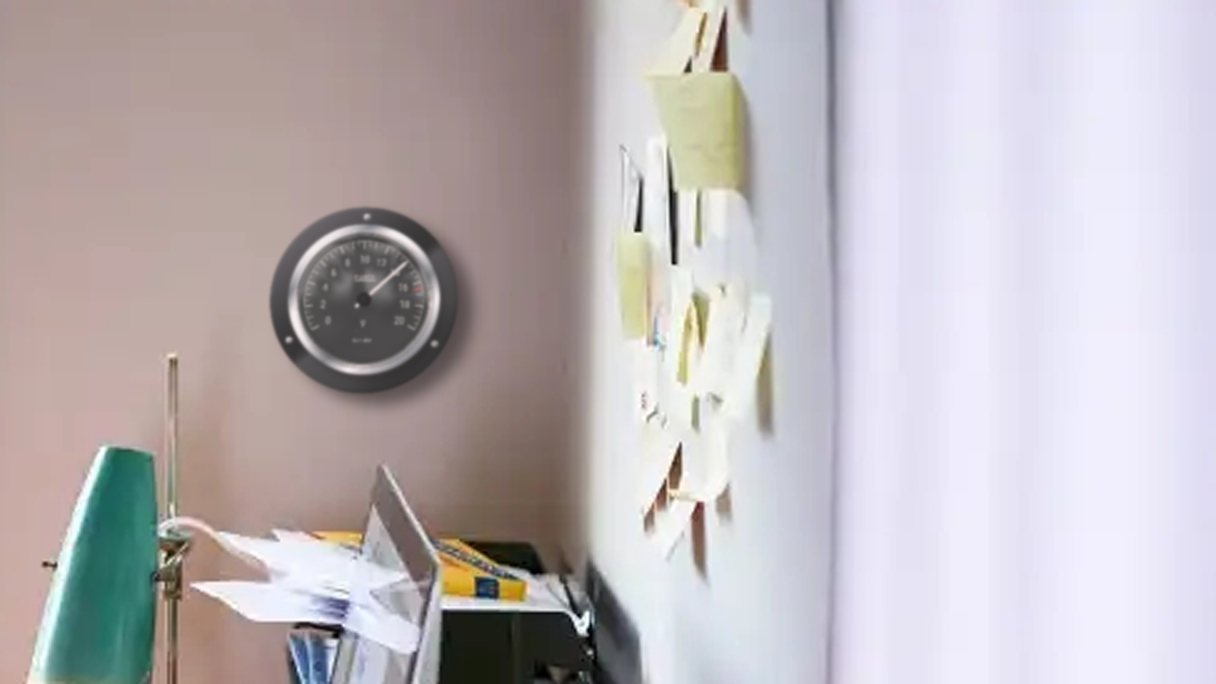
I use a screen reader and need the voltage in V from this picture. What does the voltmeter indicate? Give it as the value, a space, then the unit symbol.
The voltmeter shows 14 V
